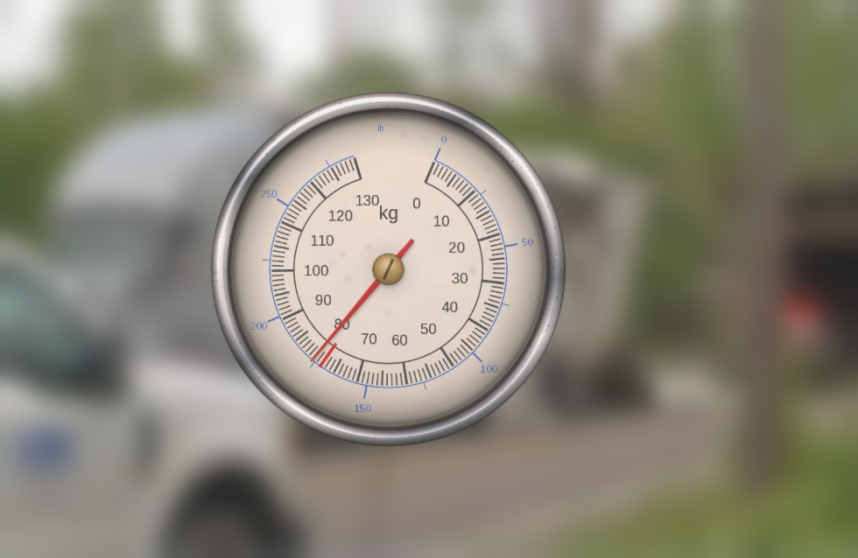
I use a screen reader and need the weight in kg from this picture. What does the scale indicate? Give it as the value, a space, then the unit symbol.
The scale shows 80 kg
